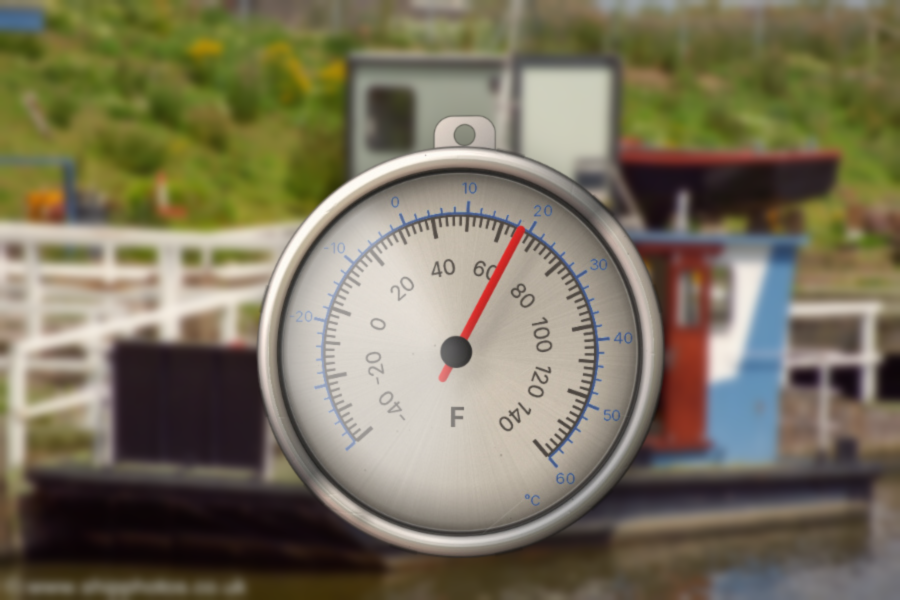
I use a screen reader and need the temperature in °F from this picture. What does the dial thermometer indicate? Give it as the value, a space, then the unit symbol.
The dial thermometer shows 66 °F
